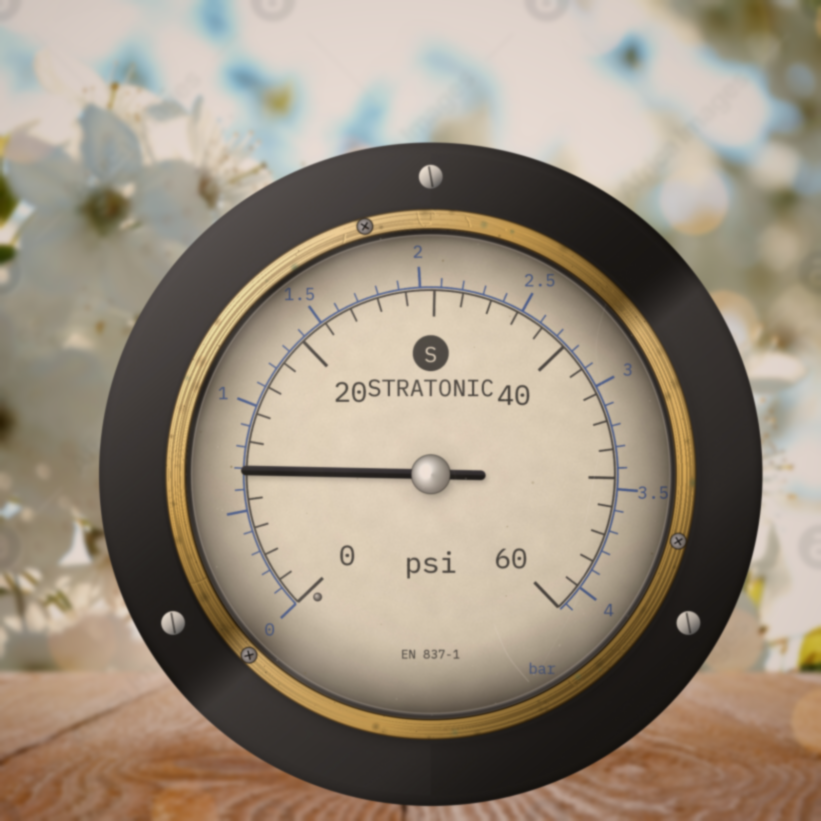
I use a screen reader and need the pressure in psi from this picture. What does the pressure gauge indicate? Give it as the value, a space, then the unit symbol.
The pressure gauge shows 10 psi
